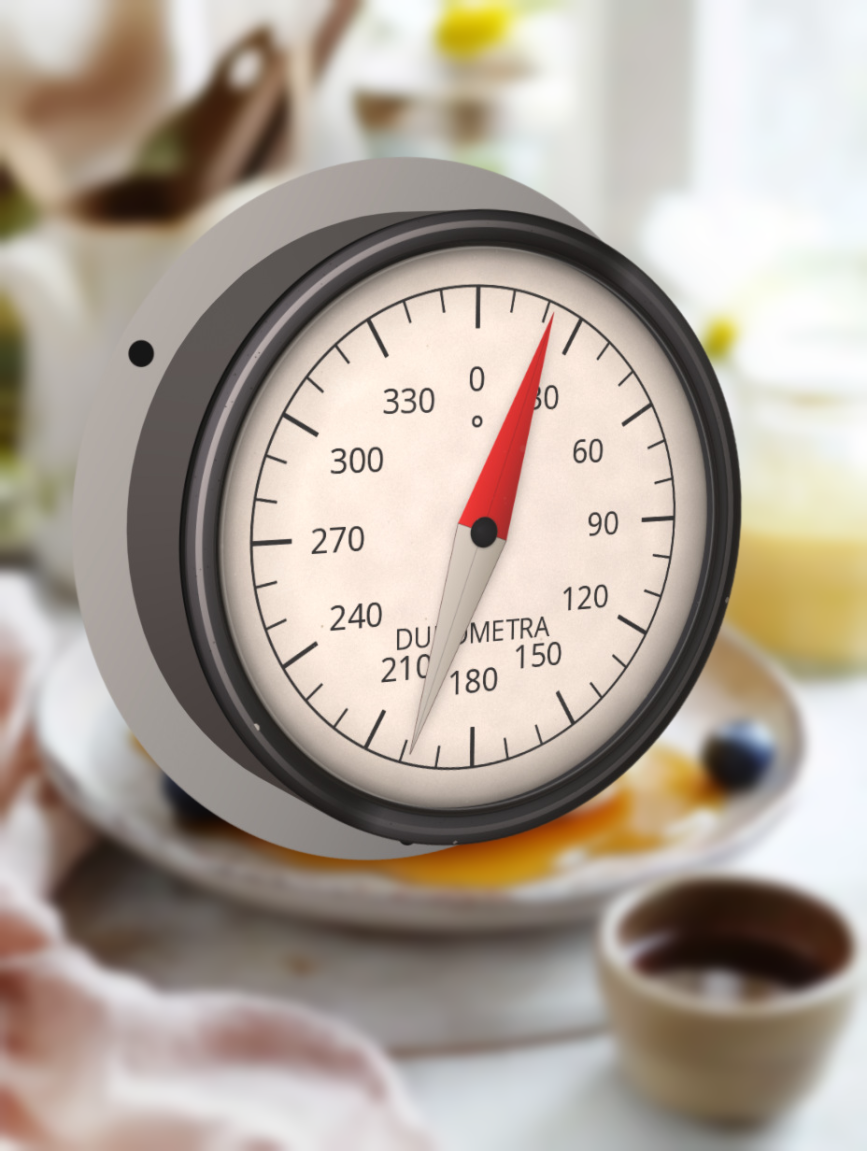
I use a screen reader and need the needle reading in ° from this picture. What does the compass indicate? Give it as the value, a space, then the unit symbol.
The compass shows 20 °
